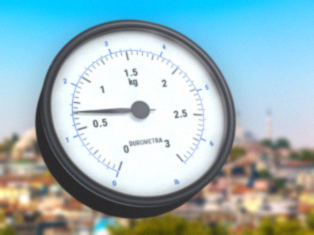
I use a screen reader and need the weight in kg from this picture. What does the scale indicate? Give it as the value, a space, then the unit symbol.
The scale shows 0.65 kg
